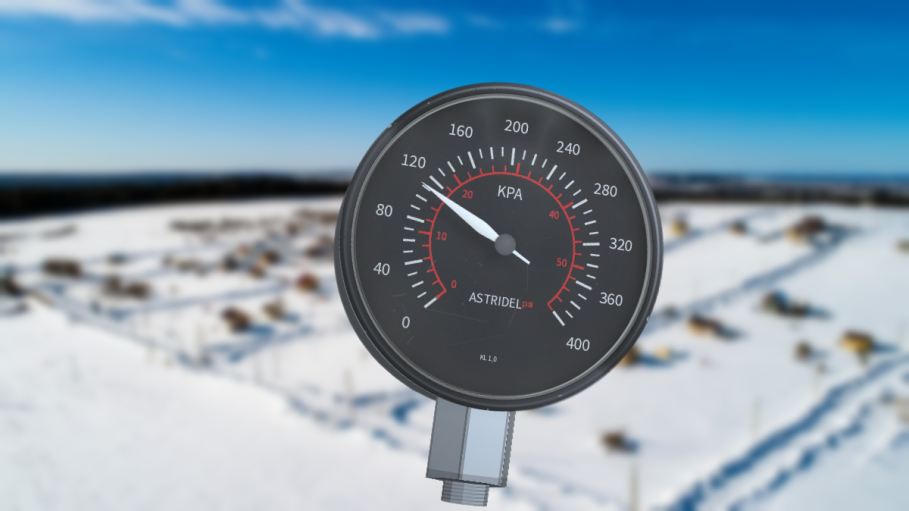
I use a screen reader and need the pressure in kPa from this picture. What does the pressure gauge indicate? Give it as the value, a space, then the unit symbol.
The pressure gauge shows 110 kPa
